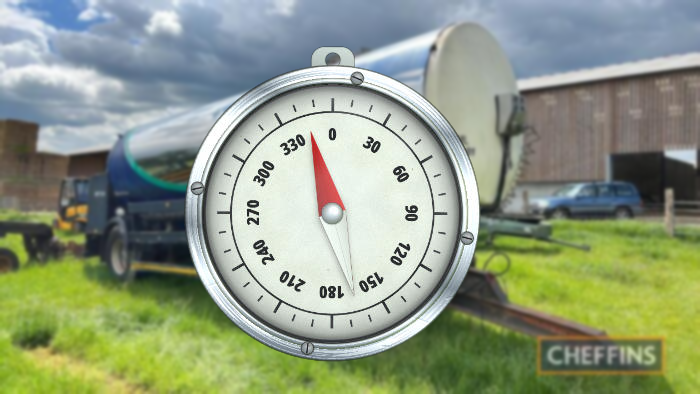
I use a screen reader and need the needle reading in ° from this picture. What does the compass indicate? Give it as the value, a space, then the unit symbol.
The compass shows 345 °
